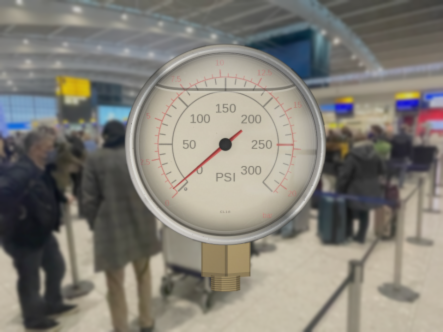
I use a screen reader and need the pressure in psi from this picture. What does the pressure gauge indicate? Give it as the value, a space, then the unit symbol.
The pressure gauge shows 5 psi
